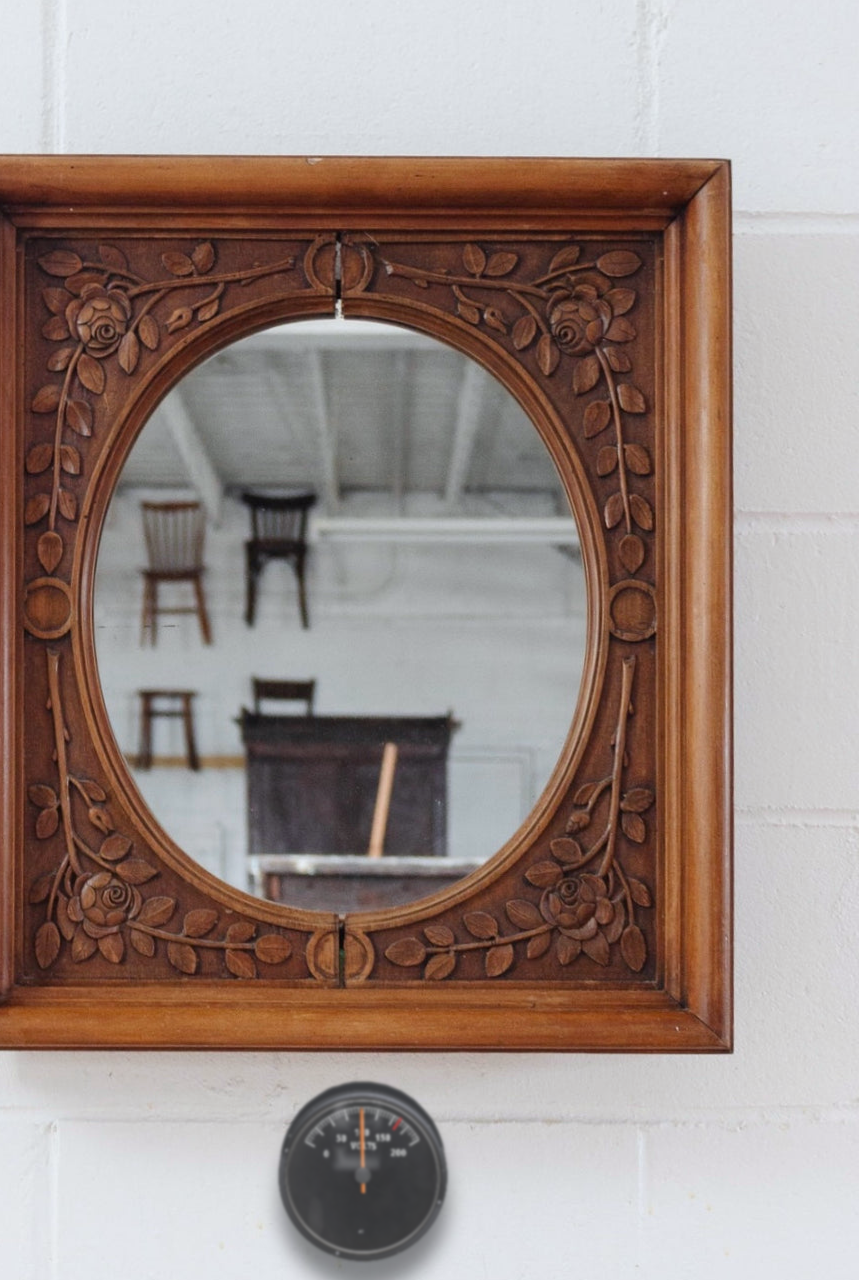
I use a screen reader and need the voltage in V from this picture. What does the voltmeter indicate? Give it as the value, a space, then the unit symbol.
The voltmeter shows 100 V
